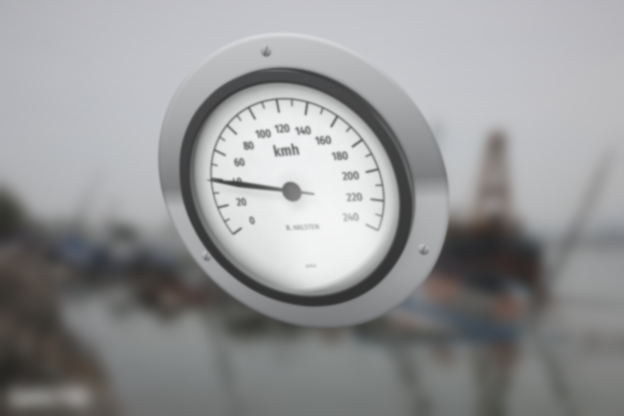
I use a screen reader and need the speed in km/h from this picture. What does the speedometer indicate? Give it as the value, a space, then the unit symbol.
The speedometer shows 40 km/h
